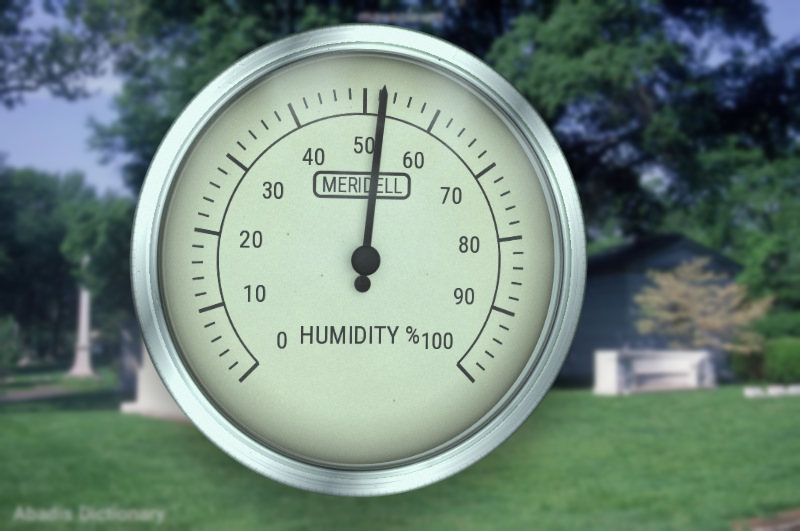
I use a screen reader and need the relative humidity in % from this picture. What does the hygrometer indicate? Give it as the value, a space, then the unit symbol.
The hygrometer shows 52 %
